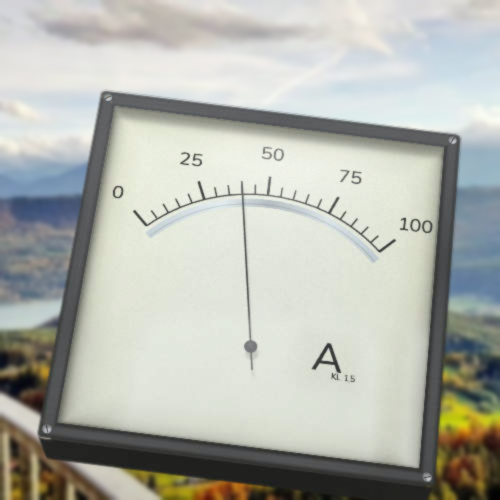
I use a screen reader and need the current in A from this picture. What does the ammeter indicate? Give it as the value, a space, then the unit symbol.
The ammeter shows 40 A
